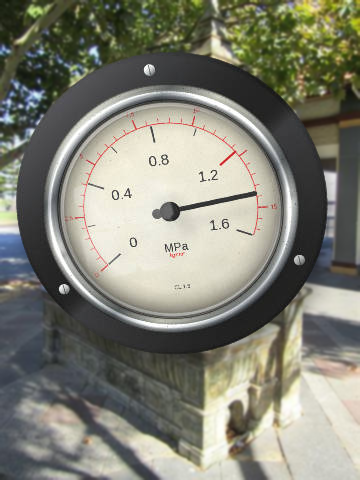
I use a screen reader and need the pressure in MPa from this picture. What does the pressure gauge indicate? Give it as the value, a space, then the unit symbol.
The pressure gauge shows 1.4 MPa
